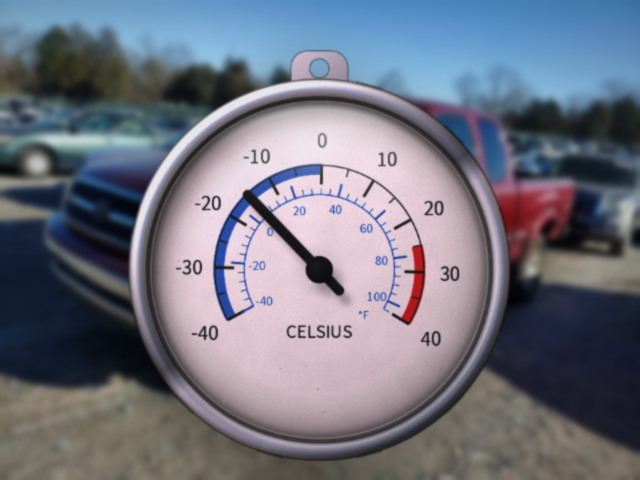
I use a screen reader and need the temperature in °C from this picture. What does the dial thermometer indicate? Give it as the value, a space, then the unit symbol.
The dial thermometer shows -15 °C
